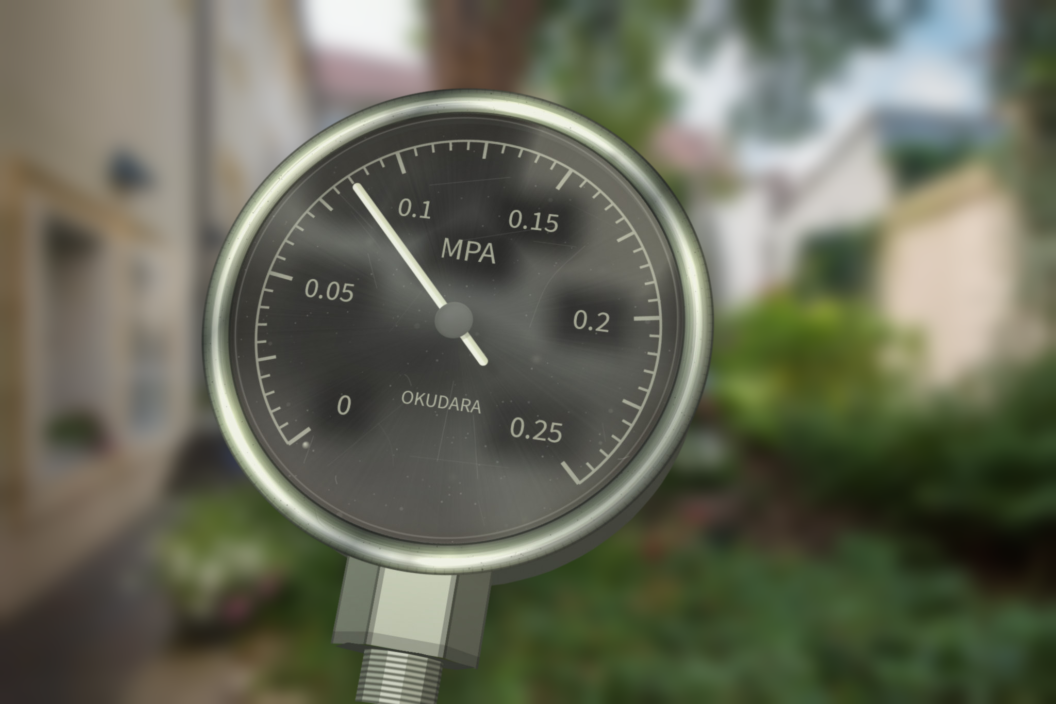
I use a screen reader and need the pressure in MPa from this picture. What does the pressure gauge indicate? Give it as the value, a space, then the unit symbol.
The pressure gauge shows 0.085 MPa
